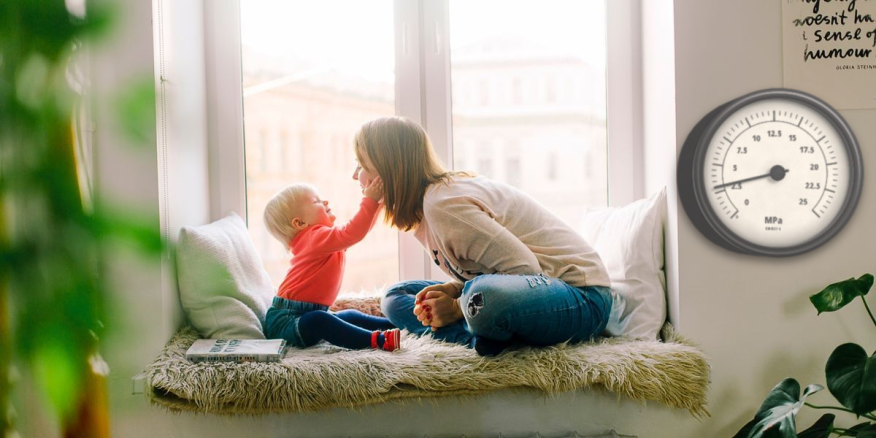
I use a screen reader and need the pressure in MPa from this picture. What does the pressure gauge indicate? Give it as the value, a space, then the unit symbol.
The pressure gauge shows 3 MPa
